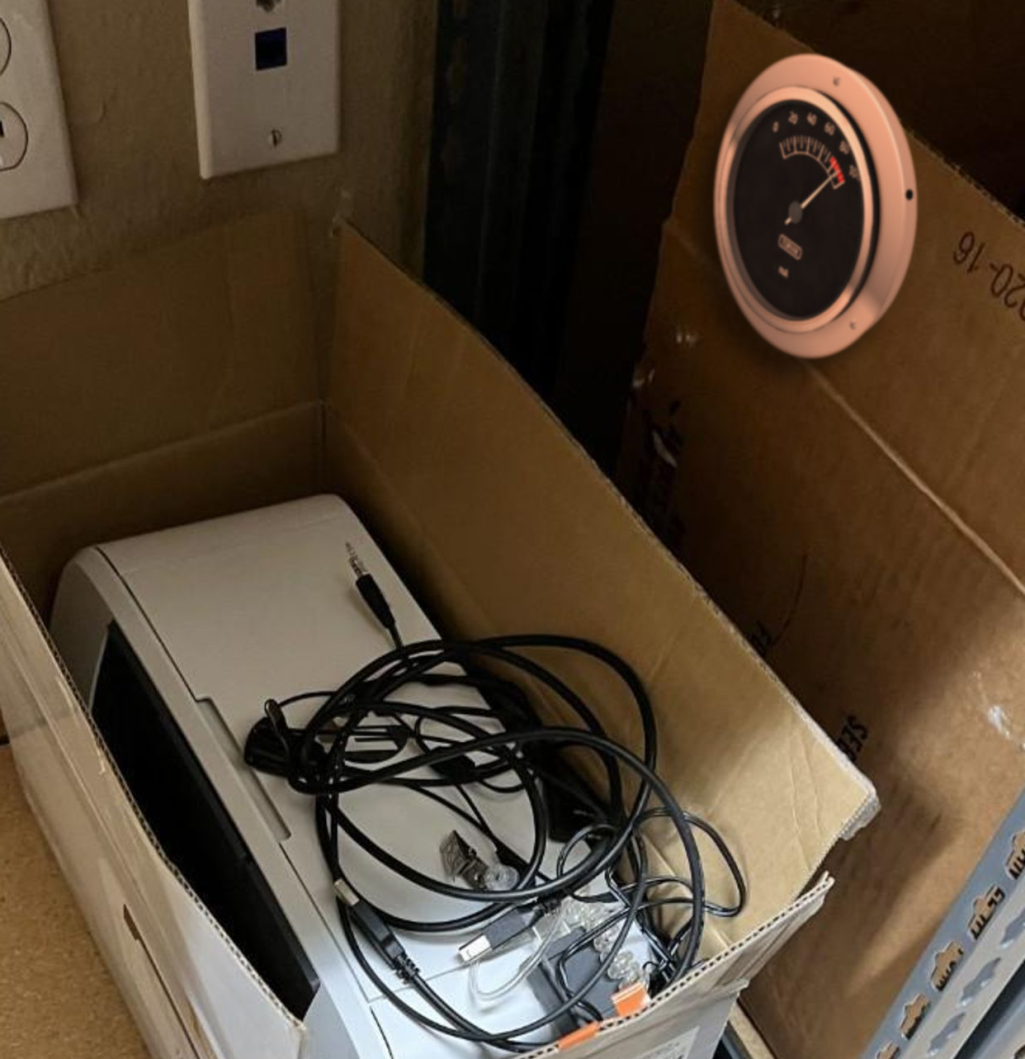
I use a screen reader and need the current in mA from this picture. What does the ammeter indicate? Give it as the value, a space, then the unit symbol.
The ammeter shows 90 mA
